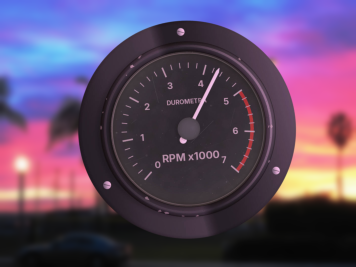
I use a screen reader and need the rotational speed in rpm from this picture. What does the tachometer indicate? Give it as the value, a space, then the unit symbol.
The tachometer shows 4300 rpm
